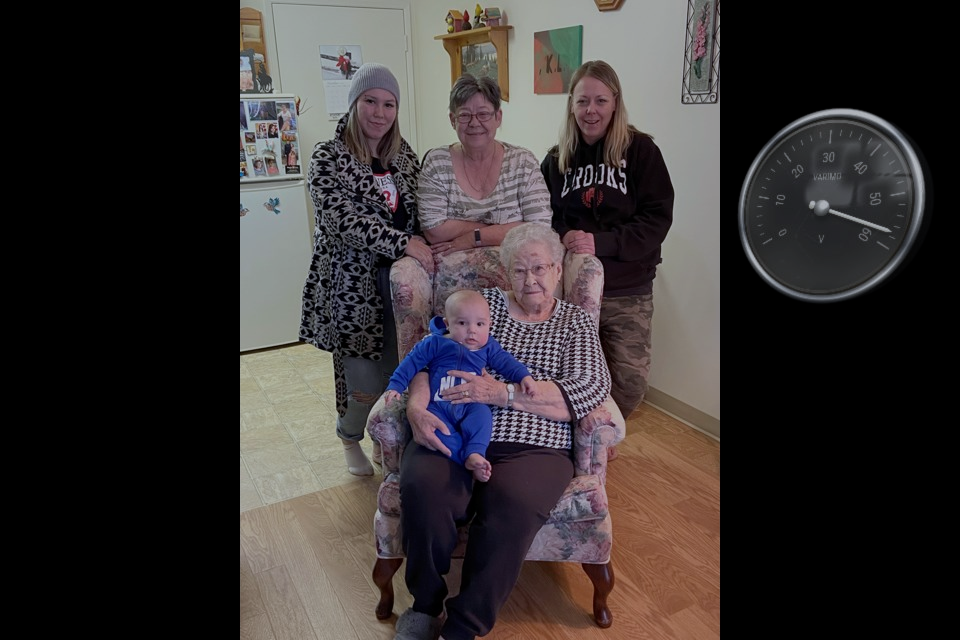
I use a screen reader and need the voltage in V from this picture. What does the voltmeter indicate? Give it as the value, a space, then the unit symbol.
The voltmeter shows 57 V
